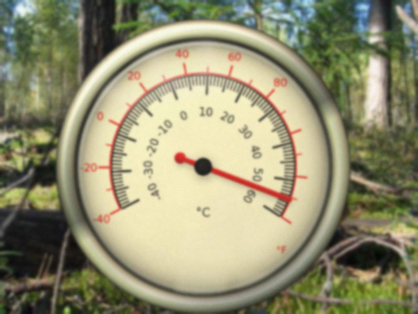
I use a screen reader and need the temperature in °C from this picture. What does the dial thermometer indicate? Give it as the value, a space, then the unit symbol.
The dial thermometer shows 55 °C
